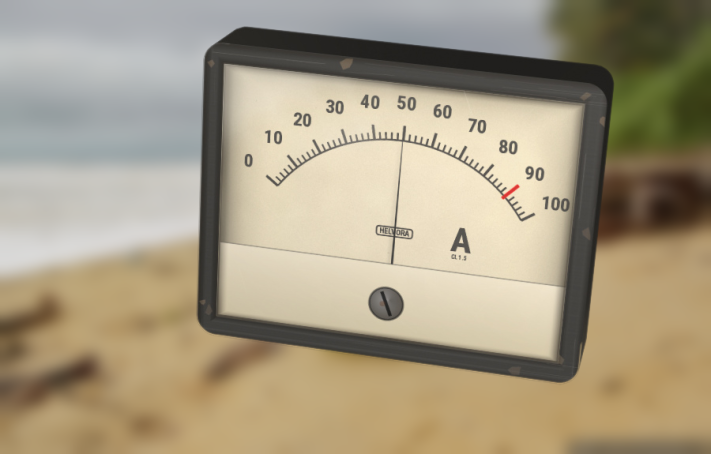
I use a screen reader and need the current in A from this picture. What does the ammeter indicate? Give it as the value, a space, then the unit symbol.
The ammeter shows 50 A
